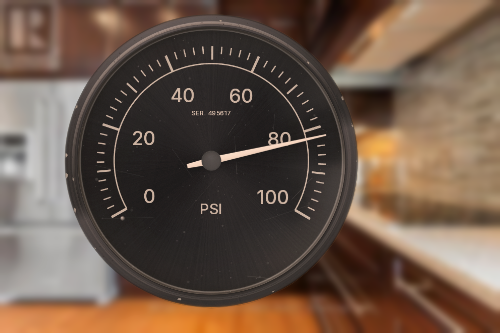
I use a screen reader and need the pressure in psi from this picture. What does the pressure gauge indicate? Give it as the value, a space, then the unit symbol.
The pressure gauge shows 82 psi
